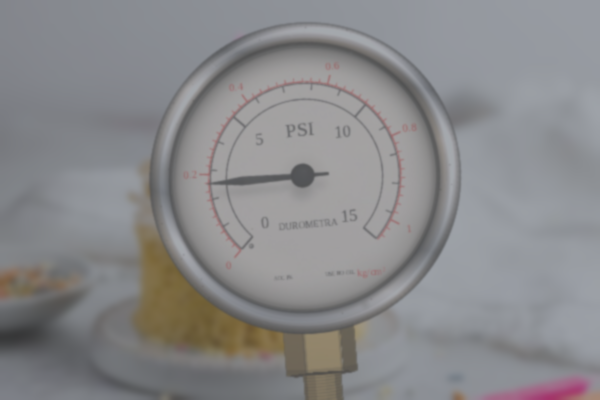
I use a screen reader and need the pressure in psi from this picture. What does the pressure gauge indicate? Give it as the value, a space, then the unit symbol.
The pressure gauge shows 2.5 psi
